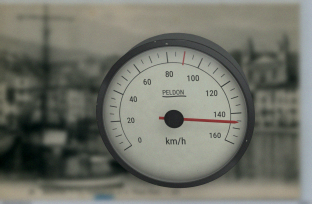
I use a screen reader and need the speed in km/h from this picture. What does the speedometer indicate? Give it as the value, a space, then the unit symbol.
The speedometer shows 145 km/h
